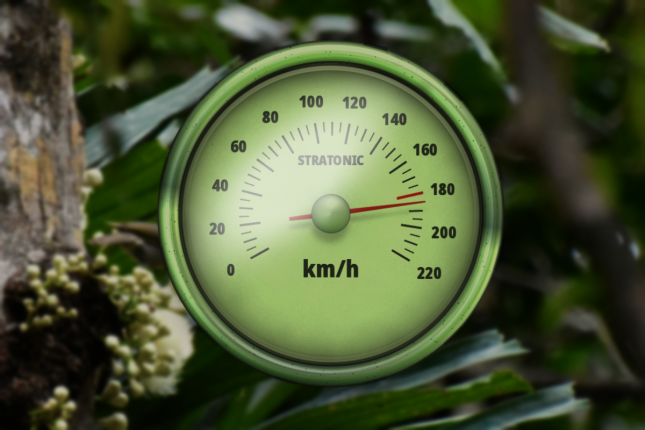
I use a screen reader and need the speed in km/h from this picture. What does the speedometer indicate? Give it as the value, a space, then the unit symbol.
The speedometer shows 185 km/h
